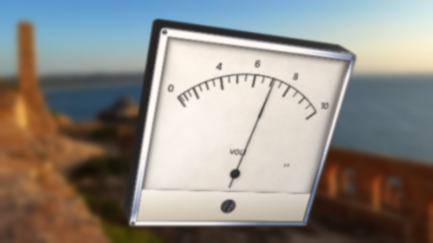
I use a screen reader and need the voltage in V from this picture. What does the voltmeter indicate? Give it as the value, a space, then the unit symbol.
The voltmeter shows 7 V
